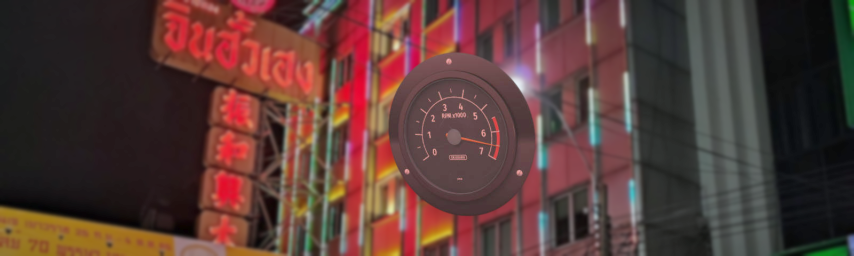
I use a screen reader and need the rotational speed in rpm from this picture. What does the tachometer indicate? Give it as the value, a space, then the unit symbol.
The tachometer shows 6500 rpm
